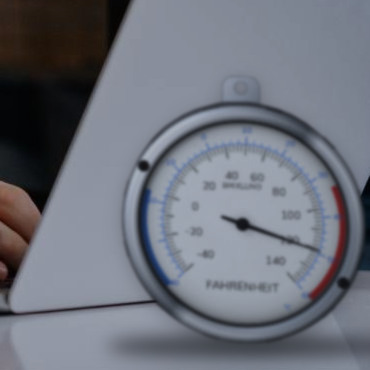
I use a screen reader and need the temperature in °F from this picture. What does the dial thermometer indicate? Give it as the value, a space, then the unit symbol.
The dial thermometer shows 120 °F
